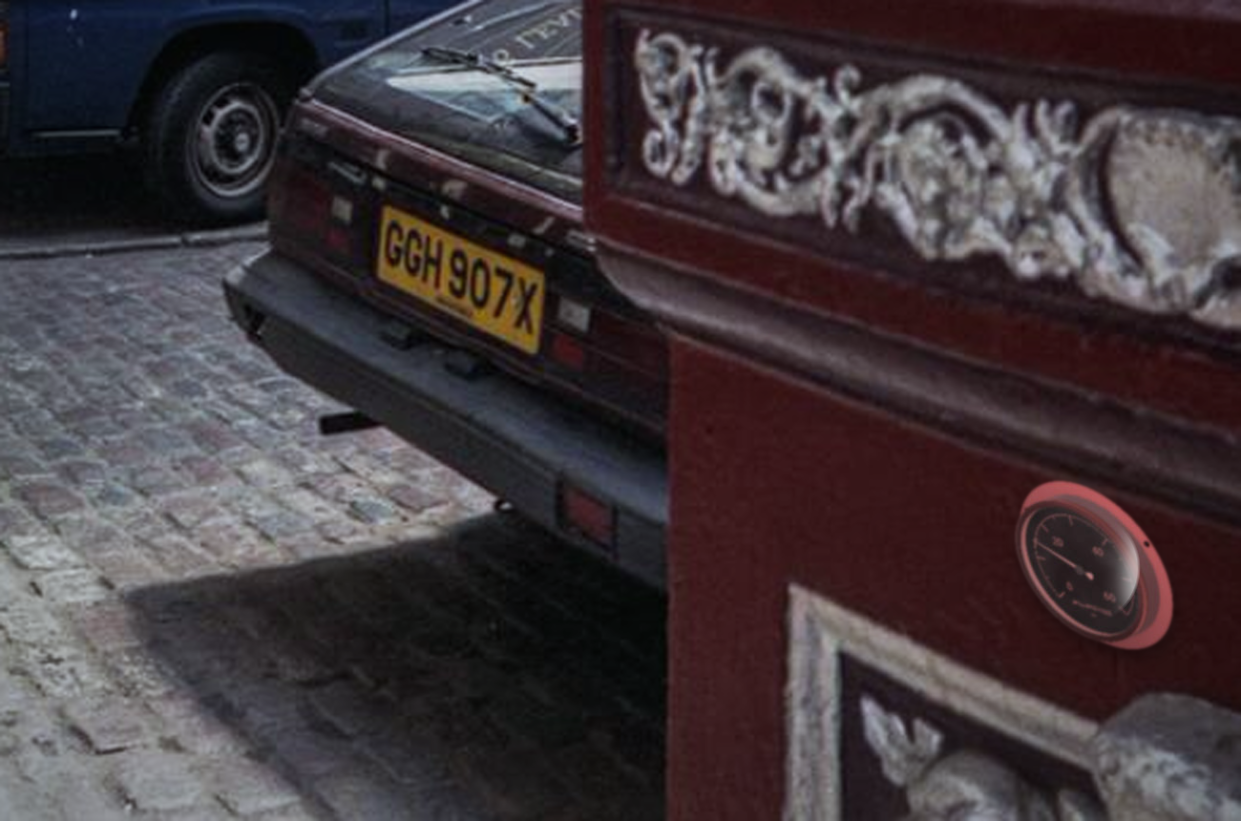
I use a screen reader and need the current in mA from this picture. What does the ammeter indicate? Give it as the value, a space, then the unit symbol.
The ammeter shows 15 mA
